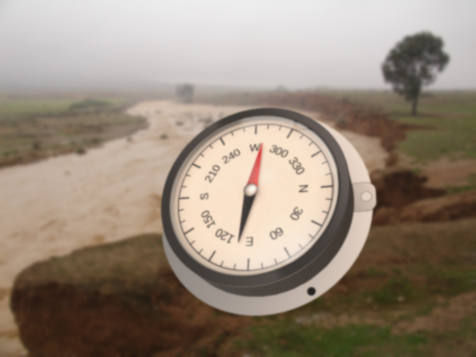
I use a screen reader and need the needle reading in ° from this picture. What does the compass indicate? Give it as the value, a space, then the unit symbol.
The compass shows 280 °
